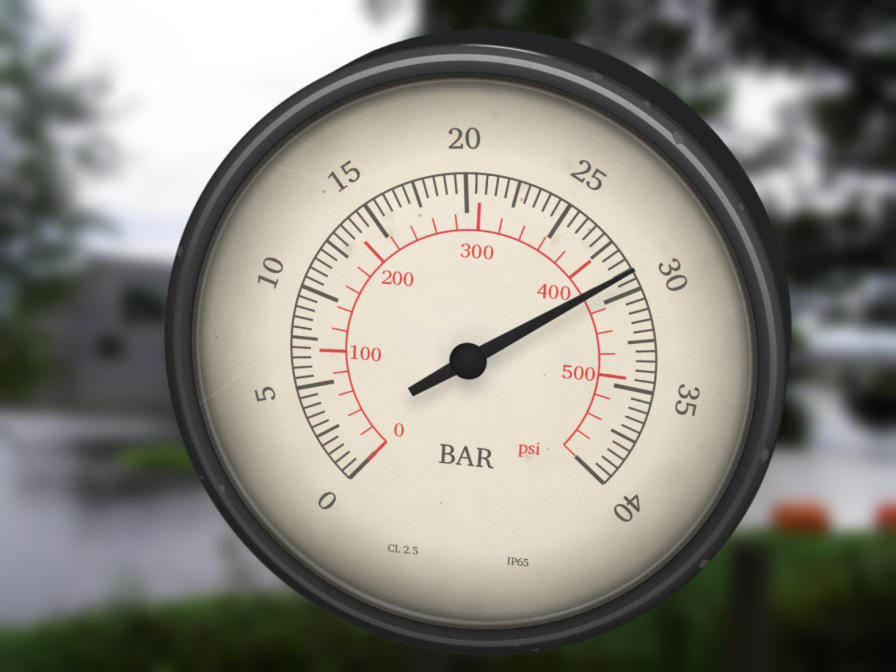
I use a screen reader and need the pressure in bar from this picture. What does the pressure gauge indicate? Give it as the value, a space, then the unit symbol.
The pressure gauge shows 29 bar
